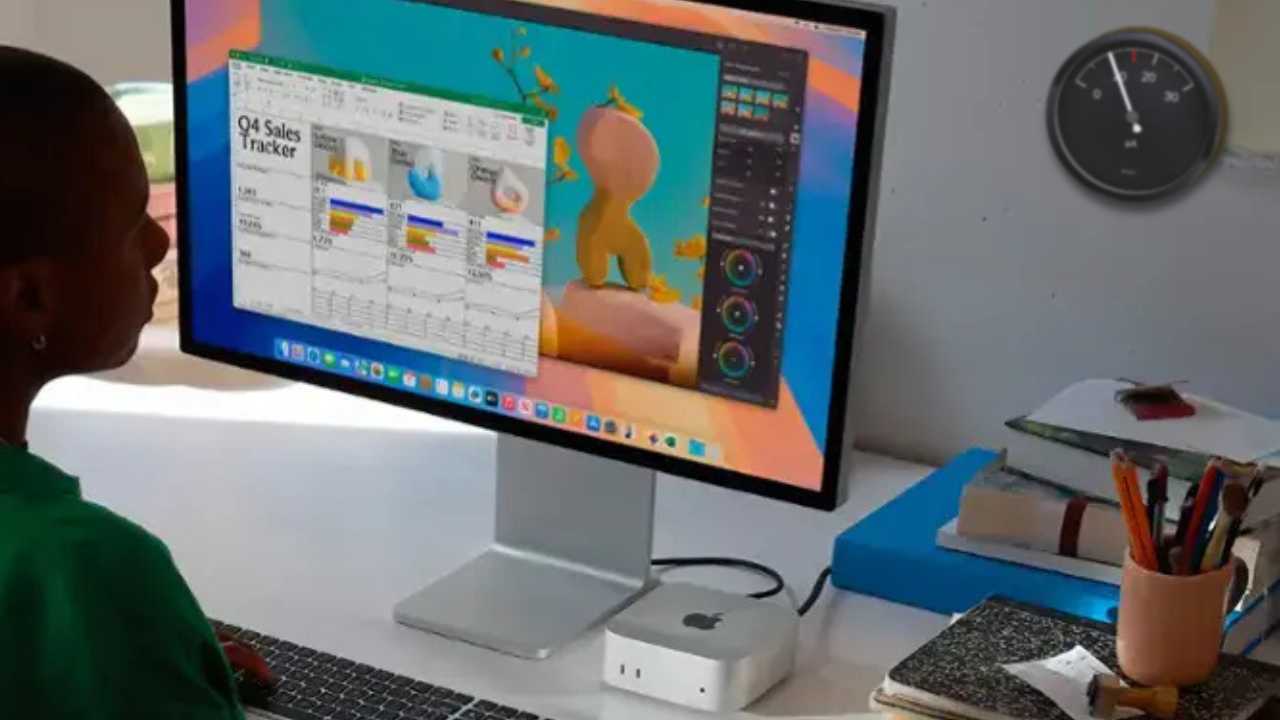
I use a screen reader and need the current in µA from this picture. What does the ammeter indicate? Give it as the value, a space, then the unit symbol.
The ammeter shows 10 µA
